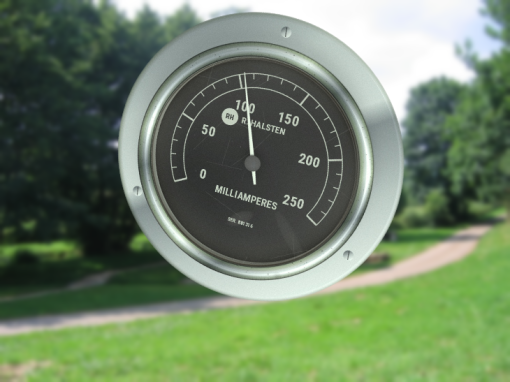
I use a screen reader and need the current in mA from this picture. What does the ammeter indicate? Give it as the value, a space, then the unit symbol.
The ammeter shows 105 mA
